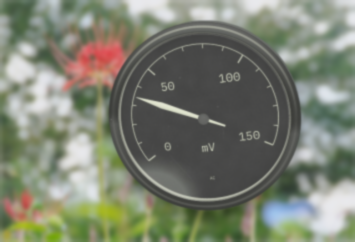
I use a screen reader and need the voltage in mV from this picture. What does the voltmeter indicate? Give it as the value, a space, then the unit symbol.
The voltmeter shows 35 mV
